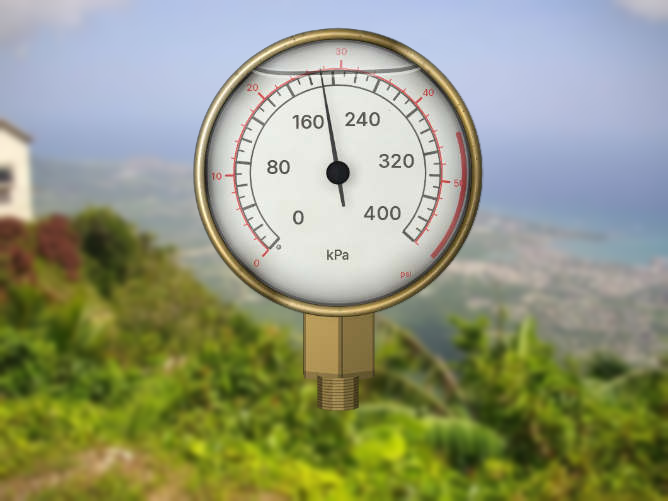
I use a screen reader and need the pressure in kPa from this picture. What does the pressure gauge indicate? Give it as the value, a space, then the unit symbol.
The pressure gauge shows 190 kPa
